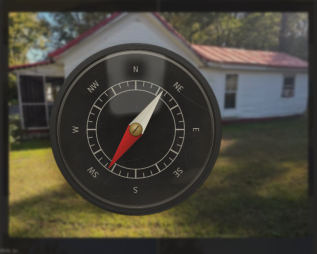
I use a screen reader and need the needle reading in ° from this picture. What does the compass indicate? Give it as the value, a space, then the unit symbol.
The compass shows 215 °
